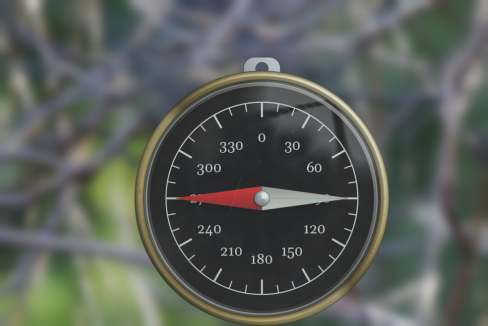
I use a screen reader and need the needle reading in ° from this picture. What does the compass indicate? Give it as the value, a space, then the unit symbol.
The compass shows 270 °
